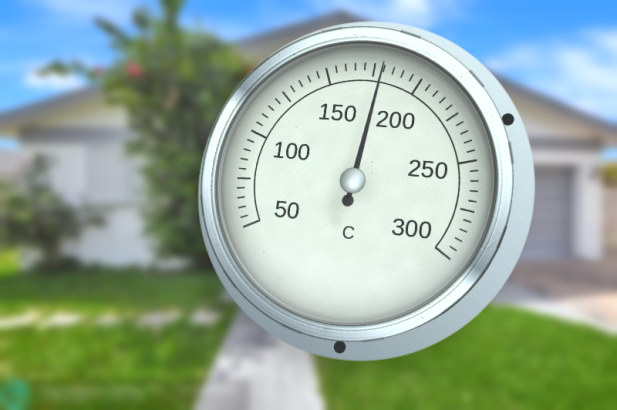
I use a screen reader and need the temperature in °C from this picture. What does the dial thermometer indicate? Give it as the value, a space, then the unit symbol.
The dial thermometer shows 180 °C
